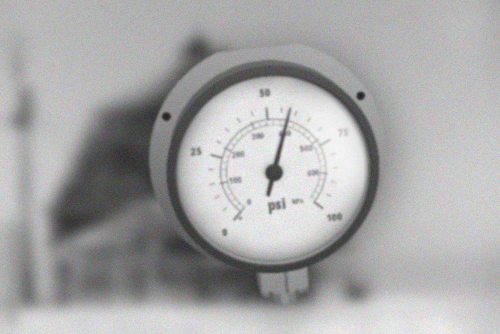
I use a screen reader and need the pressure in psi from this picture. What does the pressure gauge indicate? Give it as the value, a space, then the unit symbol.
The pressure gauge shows 57.5 psi
